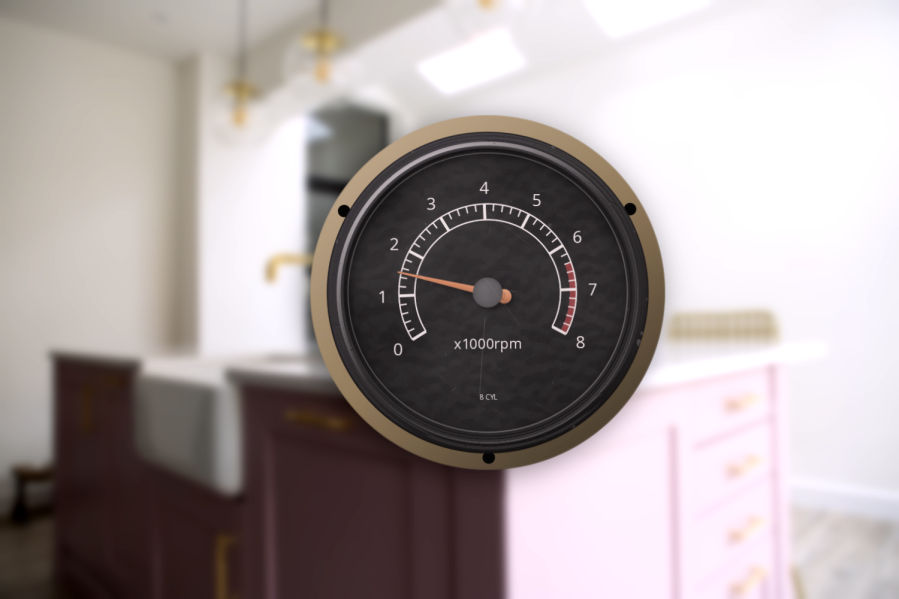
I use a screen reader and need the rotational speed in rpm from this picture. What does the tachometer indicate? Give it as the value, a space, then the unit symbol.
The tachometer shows 1500 rpm
